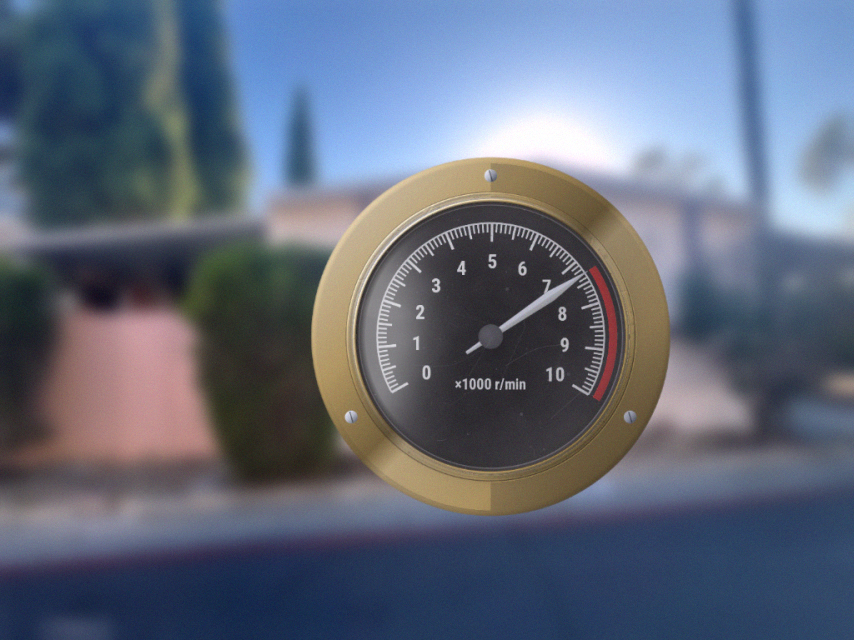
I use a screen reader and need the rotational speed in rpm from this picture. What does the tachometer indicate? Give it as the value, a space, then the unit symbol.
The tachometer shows 7300 rpm
